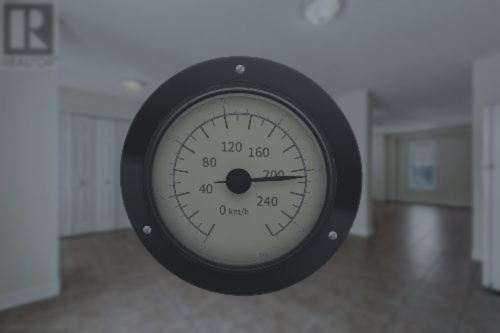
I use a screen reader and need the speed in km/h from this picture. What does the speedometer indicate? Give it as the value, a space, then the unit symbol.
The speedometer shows 205 km/h
